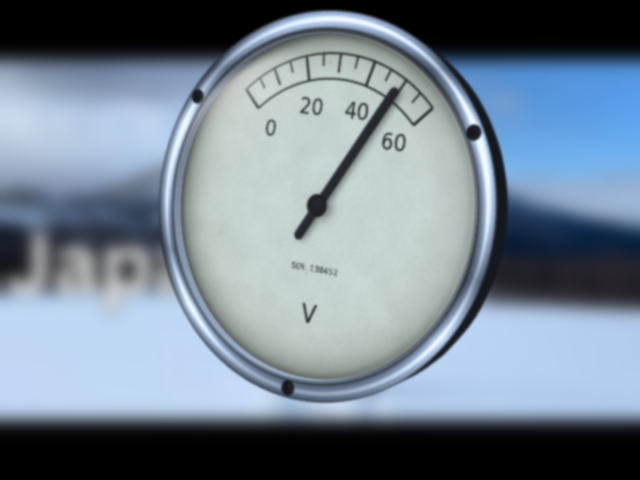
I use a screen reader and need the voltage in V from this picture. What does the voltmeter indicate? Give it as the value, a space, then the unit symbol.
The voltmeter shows 50 V
